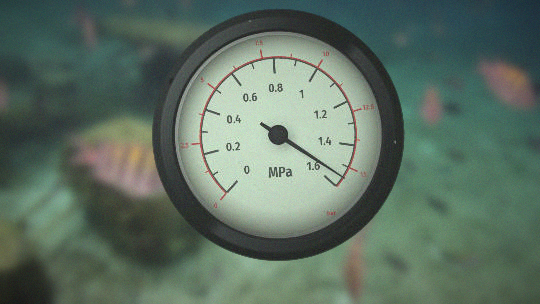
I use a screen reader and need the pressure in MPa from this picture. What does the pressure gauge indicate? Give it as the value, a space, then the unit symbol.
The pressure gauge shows 1.55 MPa
